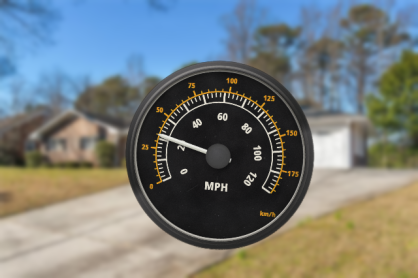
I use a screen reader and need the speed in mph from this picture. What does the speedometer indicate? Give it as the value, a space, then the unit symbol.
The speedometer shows 22 mph
